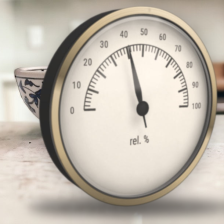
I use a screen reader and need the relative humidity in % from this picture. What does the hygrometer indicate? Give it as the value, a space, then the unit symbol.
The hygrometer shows 40 %
